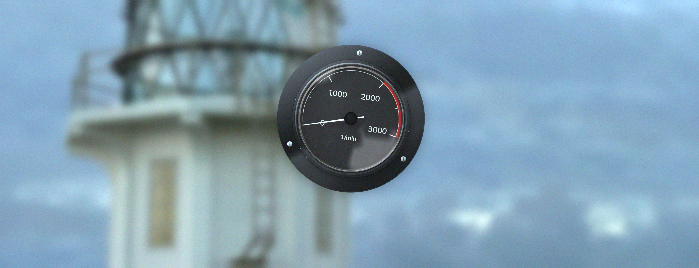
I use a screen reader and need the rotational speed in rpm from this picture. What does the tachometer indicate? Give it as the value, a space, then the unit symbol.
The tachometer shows 0 rpm
